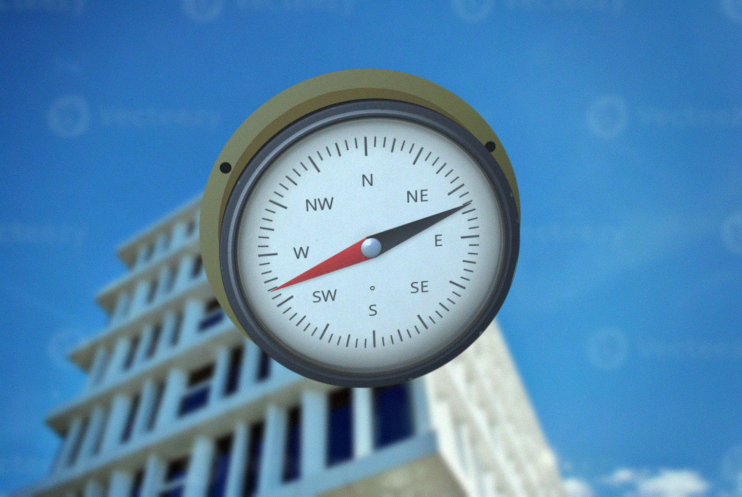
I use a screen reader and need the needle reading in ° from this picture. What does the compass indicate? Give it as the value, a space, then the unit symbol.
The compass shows 250 °
